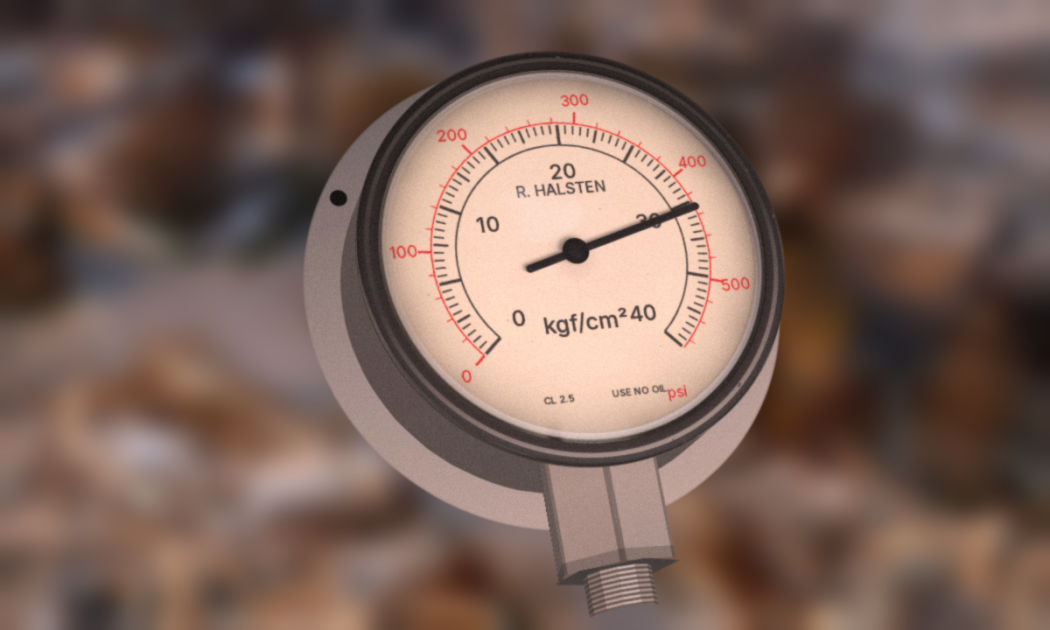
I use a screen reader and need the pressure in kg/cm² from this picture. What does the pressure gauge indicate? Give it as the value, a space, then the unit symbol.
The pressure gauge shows 30.5 kg/cm²
